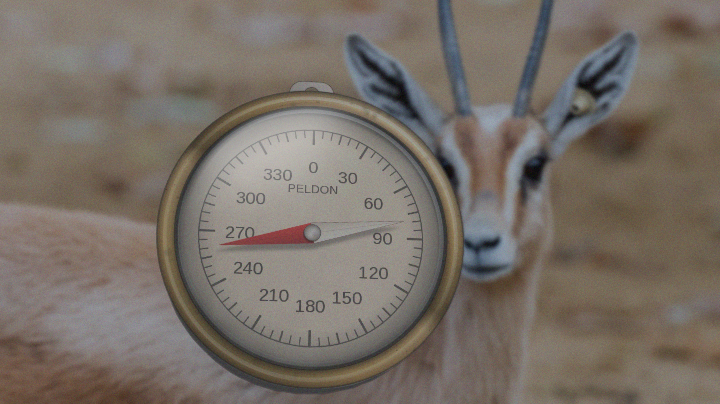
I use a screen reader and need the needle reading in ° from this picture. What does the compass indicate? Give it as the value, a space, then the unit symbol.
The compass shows 260 °
